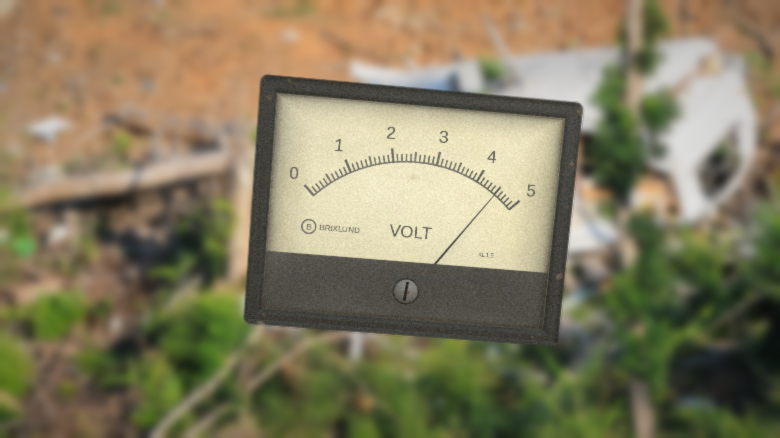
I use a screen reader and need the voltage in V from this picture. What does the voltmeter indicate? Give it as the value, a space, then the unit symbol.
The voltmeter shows 4.5 V
